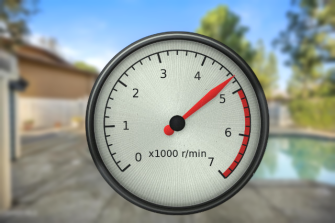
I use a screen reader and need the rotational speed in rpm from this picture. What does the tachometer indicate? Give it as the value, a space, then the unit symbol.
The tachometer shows 4700 rpm
